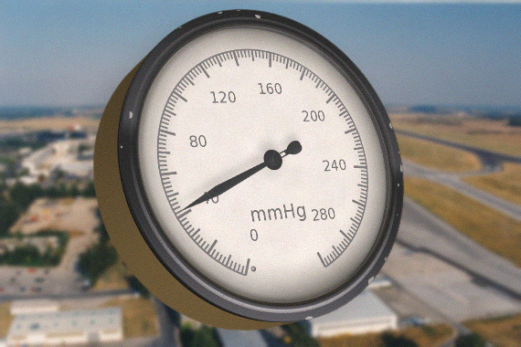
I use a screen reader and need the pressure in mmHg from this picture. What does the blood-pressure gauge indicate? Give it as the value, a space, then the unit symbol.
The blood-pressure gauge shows 42 mmHg
